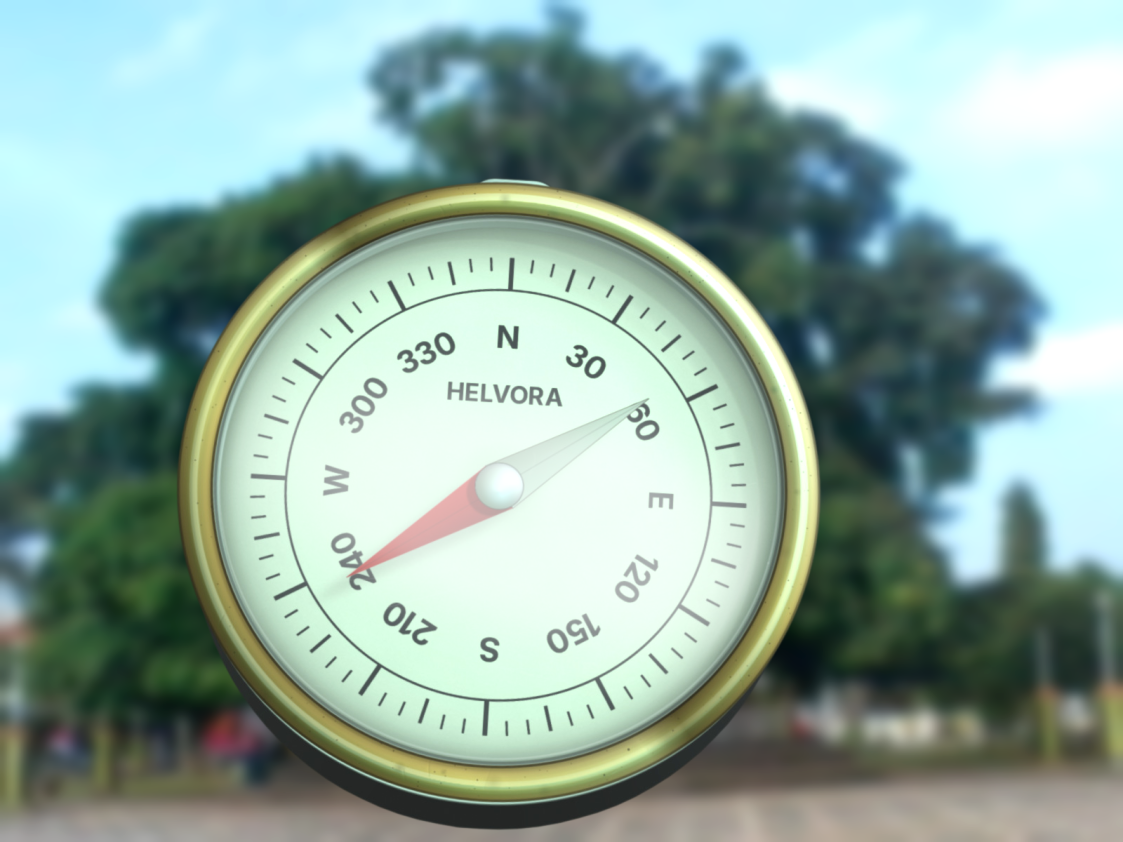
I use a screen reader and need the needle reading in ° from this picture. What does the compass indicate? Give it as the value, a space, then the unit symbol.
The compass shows 235 °
